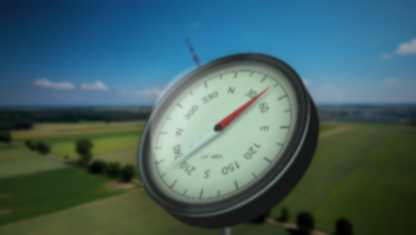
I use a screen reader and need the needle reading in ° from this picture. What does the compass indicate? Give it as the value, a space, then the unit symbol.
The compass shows 45 °
